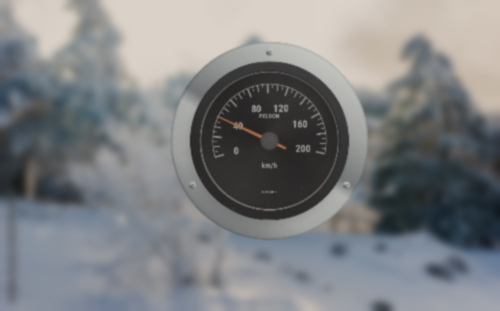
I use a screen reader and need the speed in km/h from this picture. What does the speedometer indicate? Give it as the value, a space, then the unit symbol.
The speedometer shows 40 km/h
